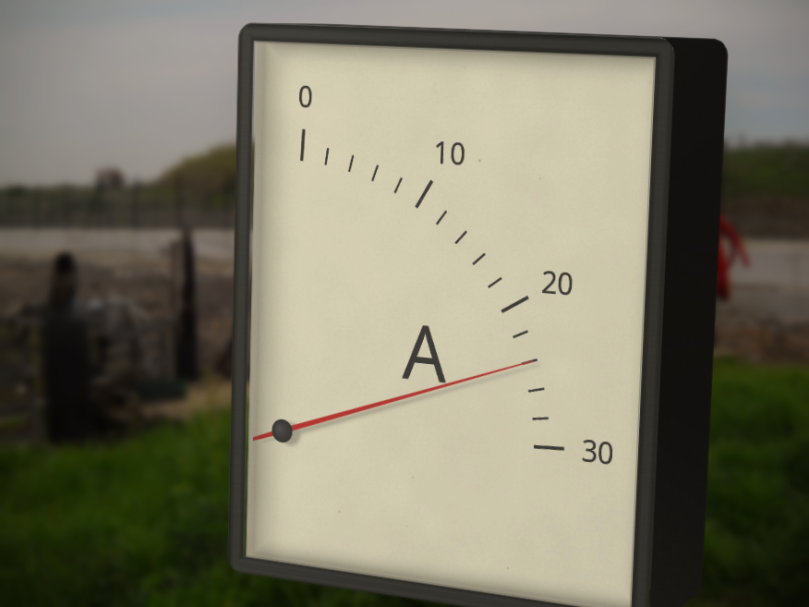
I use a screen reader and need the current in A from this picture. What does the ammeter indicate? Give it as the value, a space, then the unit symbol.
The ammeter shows 24 A
